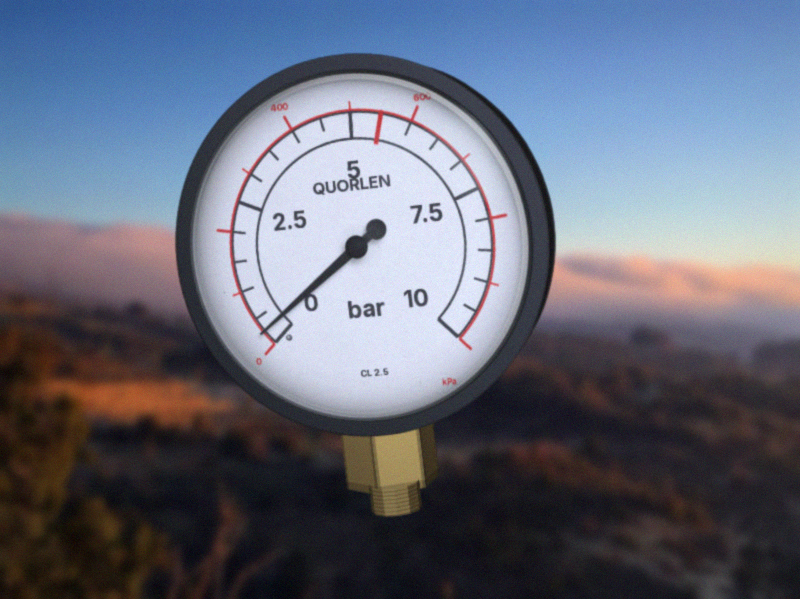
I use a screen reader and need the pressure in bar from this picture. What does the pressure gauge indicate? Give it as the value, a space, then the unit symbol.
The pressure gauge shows 0.25 bar
